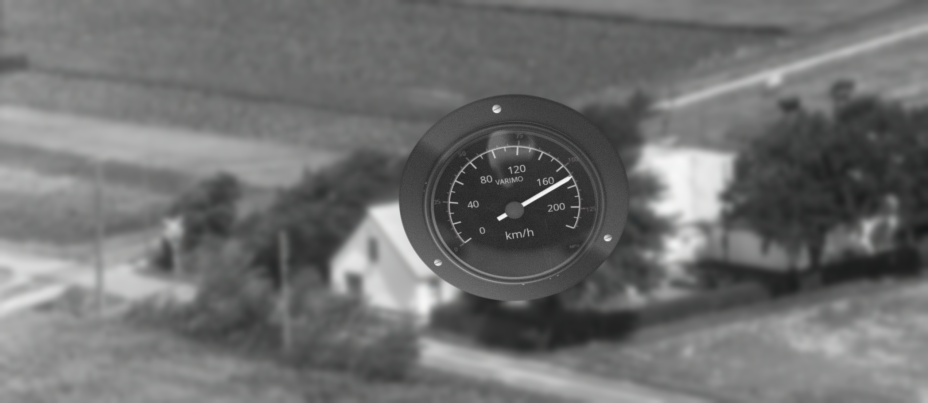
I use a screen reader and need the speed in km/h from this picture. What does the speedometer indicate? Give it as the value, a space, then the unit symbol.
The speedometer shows 170 km/h
